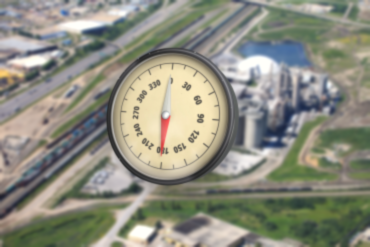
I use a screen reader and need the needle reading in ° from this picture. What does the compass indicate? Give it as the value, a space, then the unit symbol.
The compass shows 180 °
